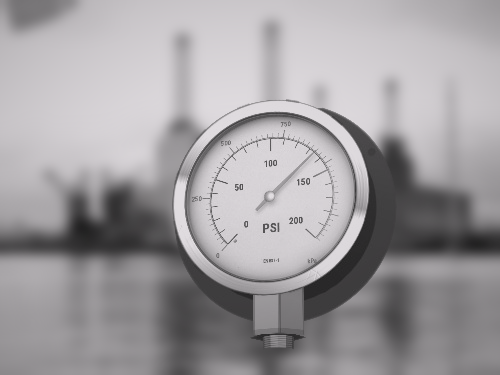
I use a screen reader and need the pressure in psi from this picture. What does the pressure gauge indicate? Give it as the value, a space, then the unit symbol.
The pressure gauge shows 135 psi
